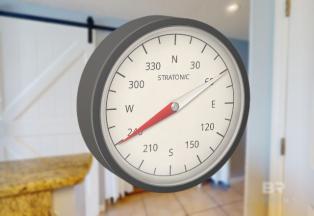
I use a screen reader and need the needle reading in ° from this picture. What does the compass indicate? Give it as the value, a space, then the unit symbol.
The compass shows 240 °
